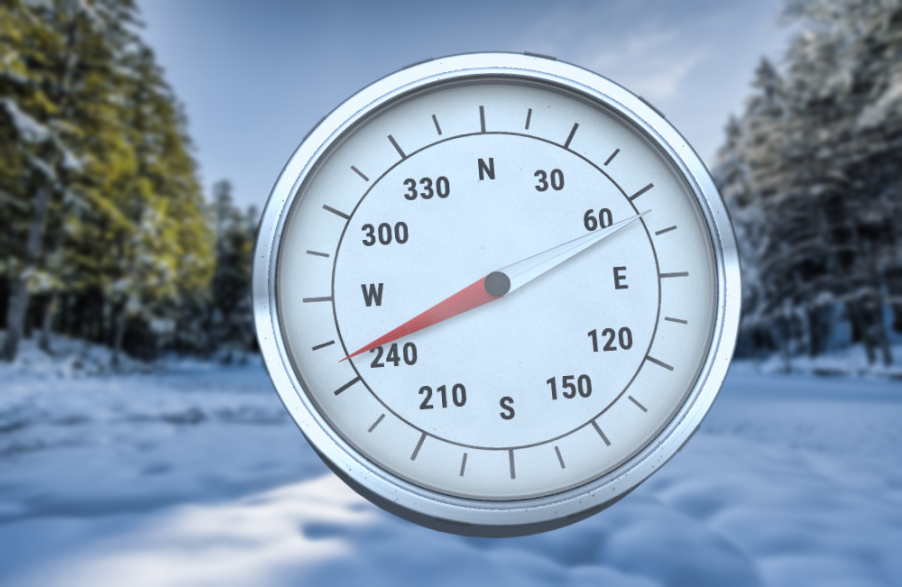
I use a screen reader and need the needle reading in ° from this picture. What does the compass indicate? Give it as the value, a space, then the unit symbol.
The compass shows 247.5 °
